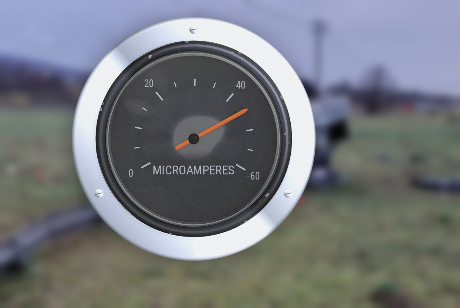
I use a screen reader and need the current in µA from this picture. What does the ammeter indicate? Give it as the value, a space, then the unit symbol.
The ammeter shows 45 µA
